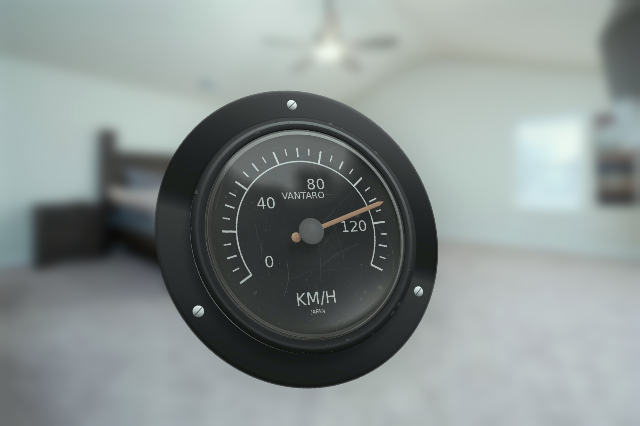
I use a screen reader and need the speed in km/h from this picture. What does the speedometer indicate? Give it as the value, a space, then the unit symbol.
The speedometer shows 112.5 km/h
